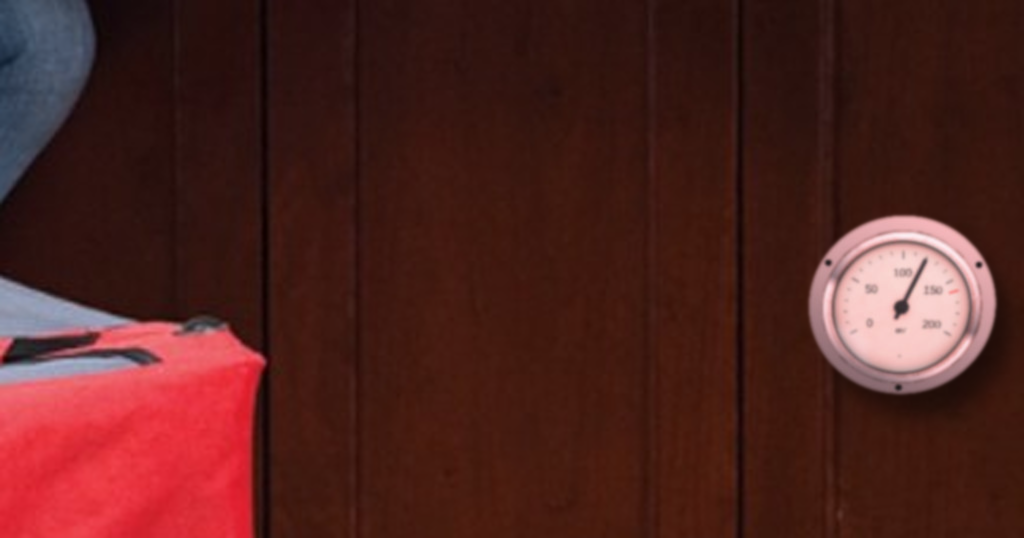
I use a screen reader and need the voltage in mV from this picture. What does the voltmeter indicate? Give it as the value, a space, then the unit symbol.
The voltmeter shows 120 mV
